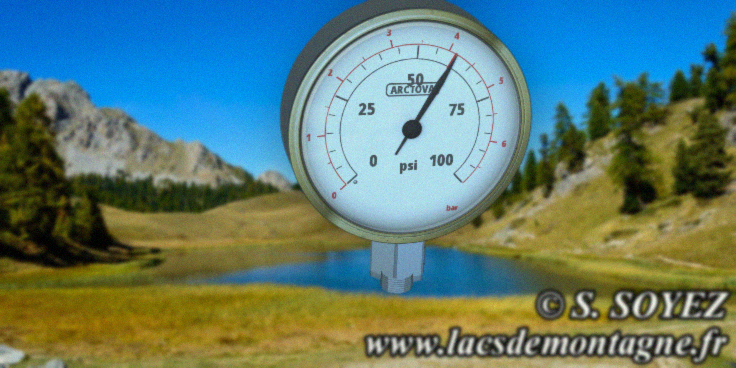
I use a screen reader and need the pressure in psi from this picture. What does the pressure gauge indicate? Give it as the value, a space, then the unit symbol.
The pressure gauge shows 60 psi
